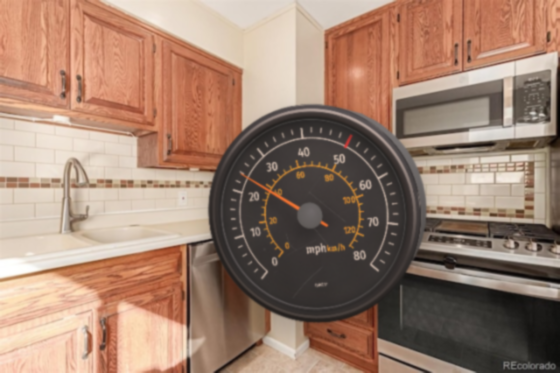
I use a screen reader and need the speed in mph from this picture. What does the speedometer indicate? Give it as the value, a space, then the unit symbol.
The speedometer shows 24 mph
